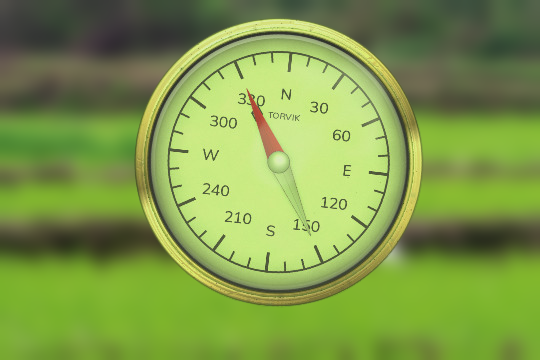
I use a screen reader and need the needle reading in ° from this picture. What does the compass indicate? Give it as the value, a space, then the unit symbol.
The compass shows 330 °
